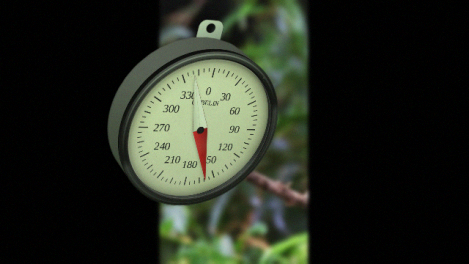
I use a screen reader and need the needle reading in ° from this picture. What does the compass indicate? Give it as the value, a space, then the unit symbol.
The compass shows 160 °
